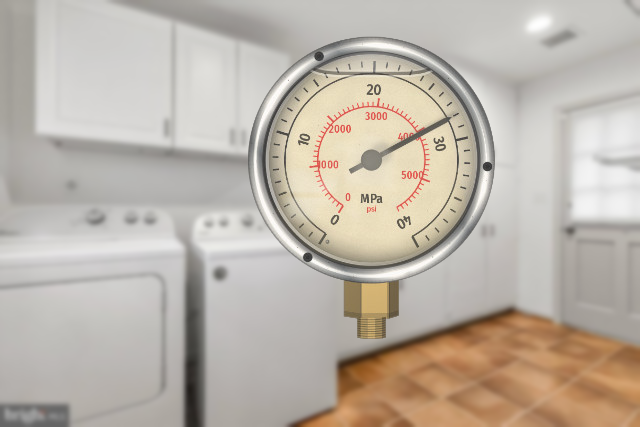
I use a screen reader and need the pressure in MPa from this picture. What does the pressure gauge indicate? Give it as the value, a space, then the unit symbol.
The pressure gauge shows 28 MPa
